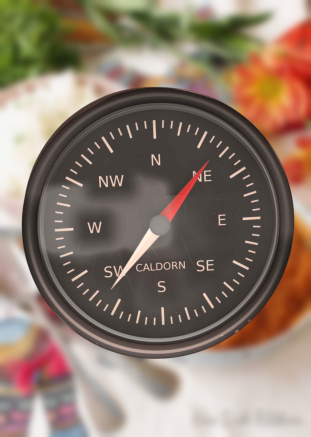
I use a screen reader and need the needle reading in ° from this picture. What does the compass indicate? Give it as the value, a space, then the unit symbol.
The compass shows 40 °
